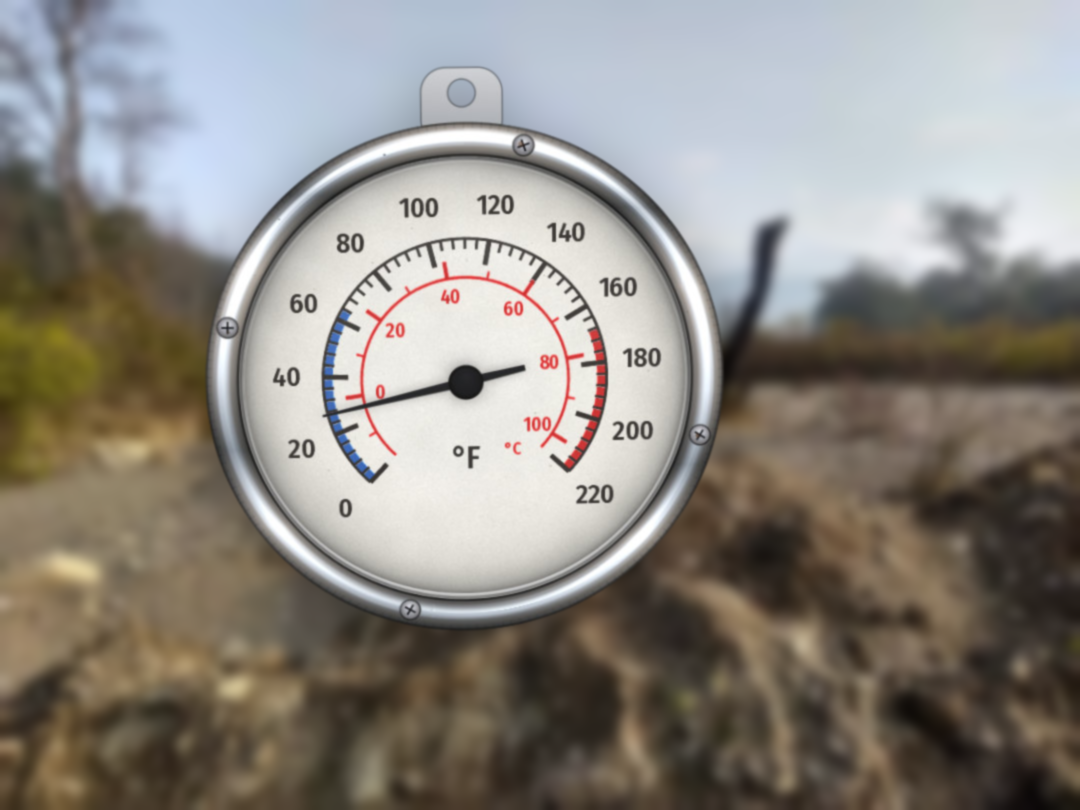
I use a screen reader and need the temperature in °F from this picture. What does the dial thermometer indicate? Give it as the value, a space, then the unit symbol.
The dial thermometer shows 28 °F
